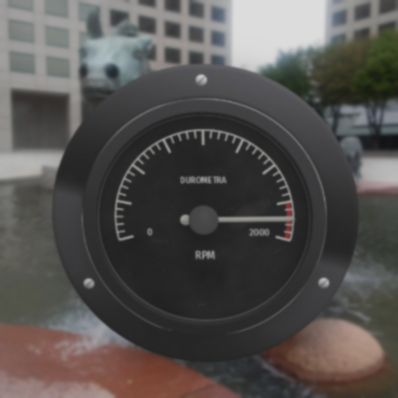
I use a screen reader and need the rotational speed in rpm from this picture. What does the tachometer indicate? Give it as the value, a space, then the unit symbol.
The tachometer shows 1850 rpm
